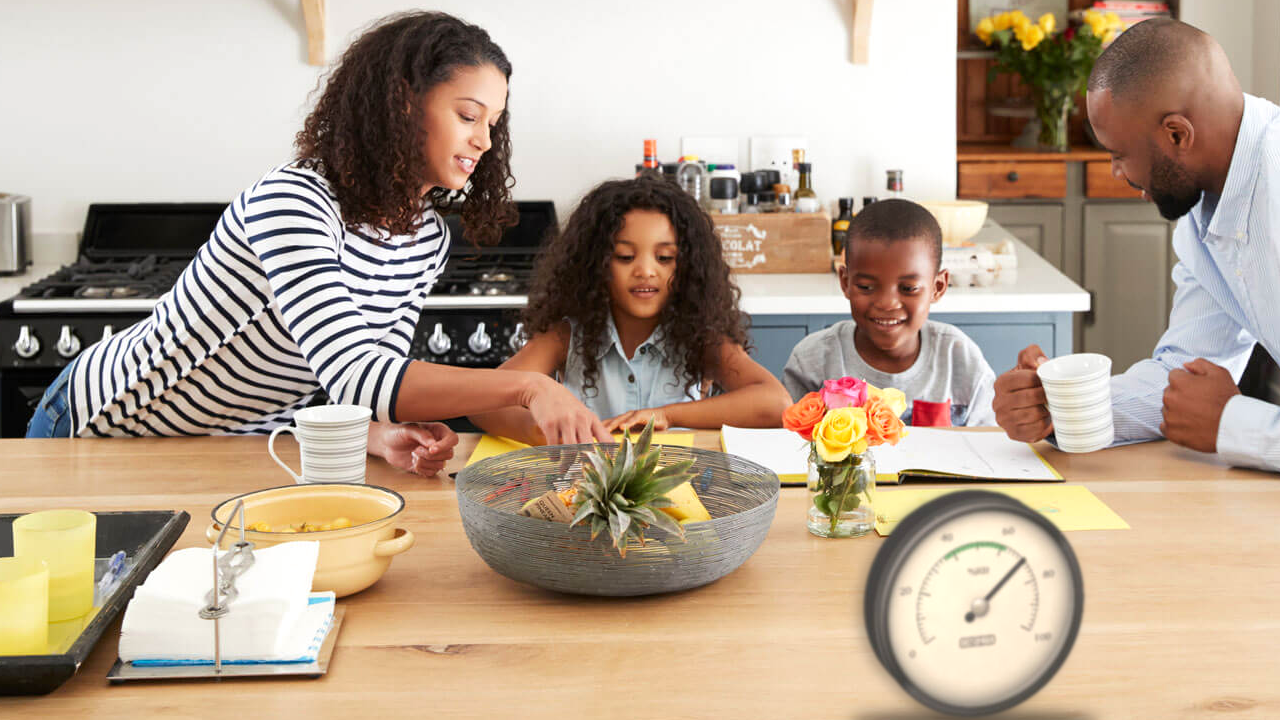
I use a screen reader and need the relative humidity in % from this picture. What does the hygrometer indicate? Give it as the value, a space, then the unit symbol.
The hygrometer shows 70 %
